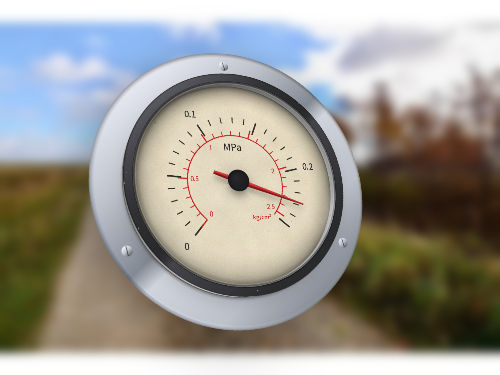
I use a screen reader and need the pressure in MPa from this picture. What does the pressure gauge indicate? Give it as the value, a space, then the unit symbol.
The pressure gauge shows 0.23 MPa
